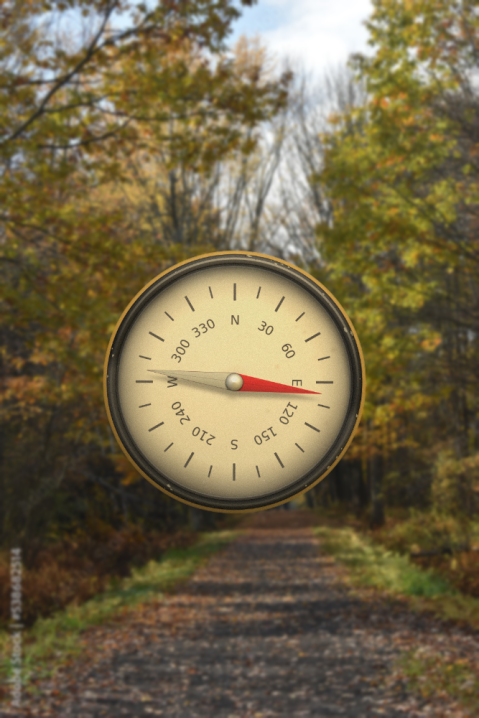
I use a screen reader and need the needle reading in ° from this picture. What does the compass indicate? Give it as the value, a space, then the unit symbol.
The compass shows 97.5 °
